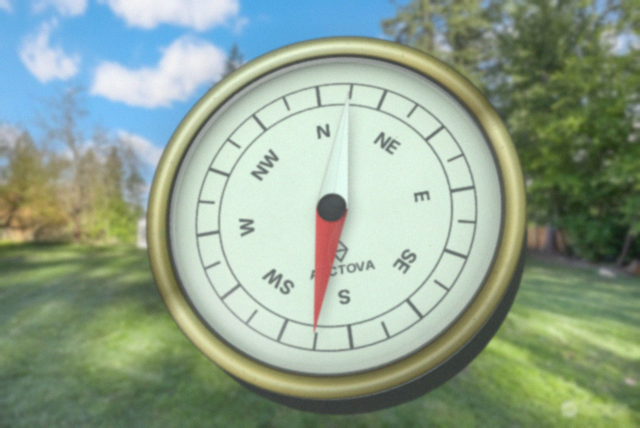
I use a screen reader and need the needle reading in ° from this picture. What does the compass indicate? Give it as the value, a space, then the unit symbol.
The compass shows 195 °
